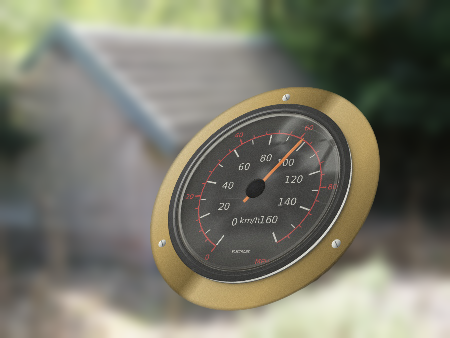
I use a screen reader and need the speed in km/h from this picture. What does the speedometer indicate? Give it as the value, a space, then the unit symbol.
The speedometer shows 100 km/h
